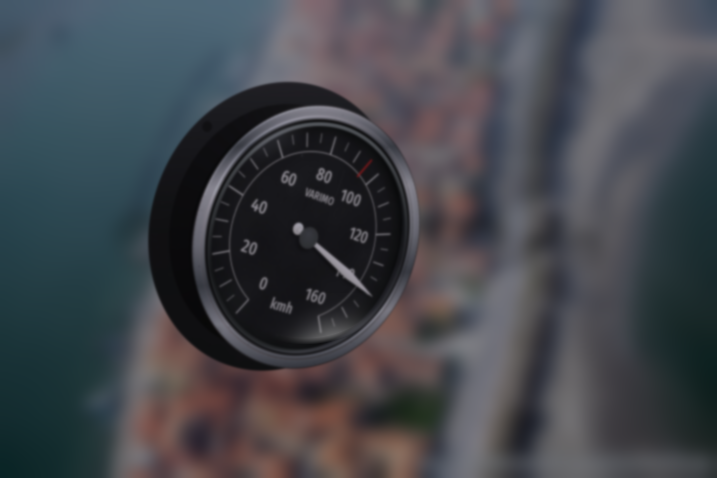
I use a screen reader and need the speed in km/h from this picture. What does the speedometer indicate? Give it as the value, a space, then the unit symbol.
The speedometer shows 140 km/h
